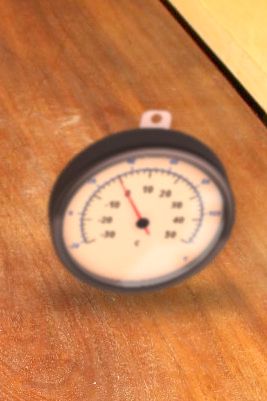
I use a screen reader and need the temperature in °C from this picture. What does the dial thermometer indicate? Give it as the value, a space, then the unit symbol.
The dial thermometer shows 0 °C
